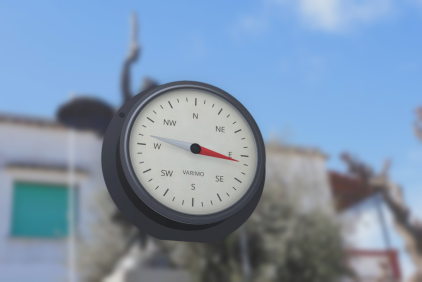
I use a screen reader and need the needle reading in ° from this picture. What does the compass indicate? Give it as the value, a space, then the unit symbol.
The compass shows 100 °
